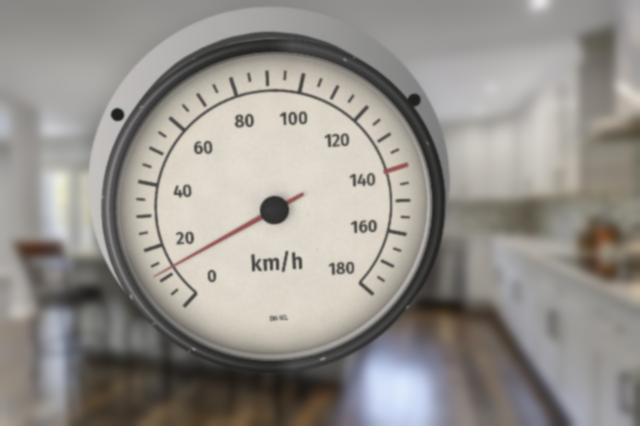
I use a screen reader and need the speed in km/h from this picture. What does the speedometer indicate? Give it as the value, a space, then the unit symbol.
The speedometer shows 12.5 km/h
